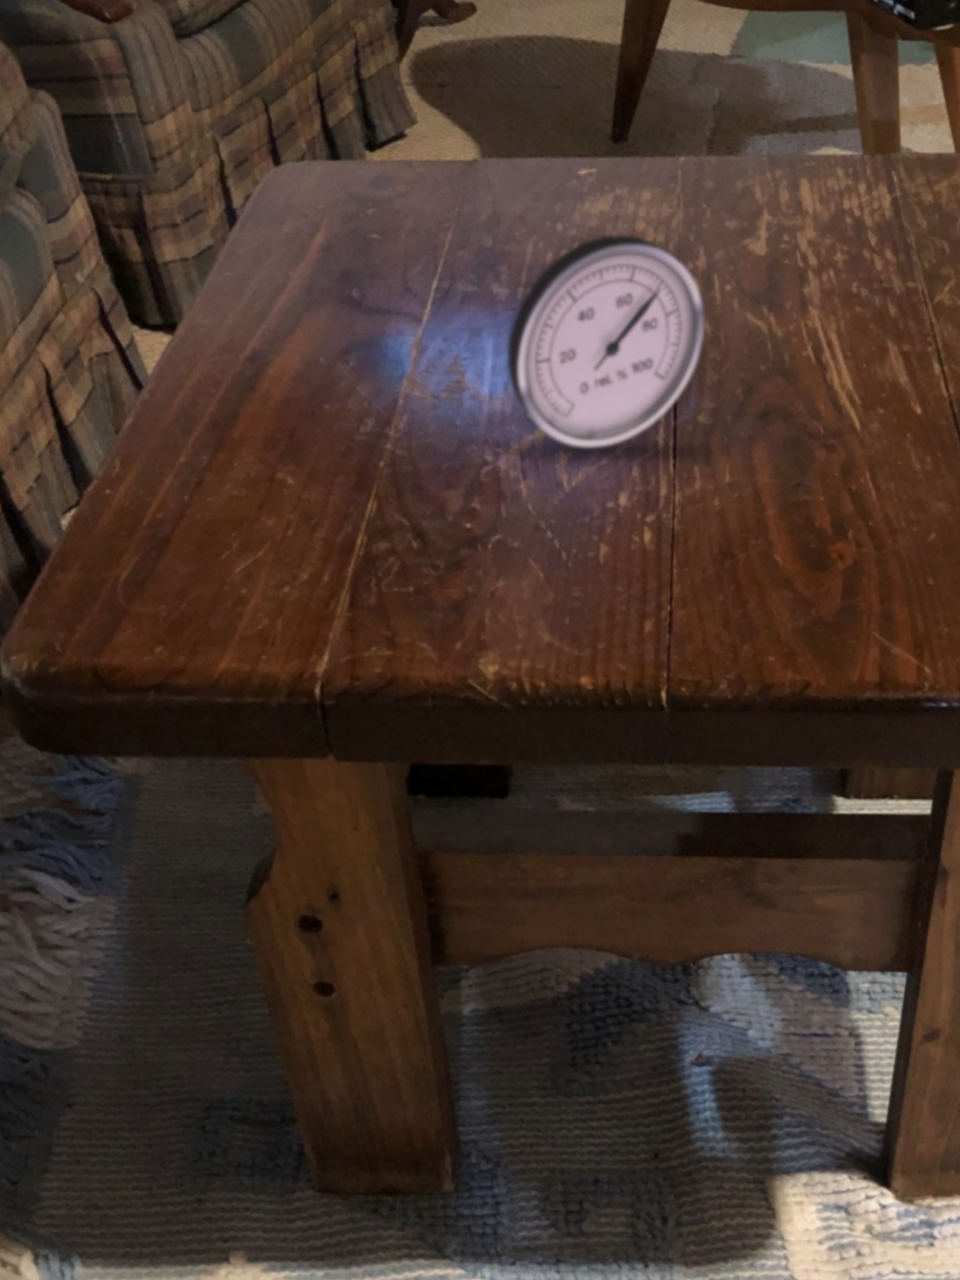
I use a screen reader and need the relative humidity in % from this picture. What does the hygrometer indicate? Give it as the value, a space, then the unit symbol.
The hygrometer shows 70 %
